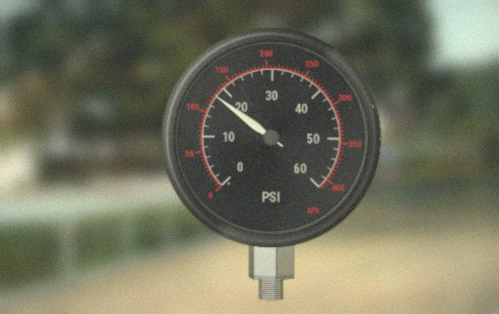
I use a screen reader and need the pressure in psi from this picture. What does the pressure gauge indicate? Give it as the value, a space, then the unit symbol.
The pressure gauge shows 18 psi
